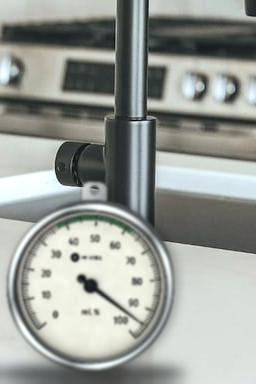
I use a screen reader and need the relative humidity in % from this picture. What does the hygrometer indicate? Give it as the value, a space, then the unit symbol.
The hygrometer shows 95 %
